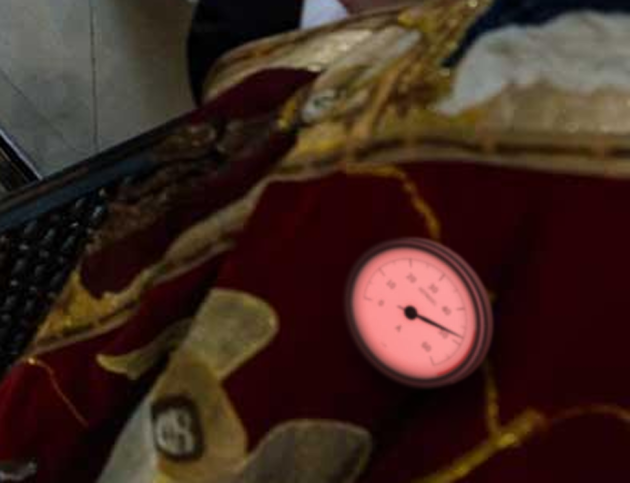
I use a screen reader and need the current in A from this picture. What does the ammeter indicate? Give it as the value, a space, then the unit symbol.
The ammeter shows 47.5 A
